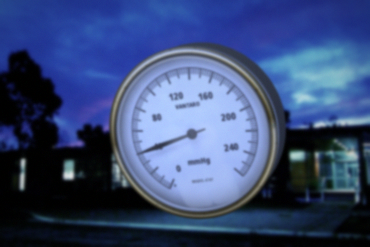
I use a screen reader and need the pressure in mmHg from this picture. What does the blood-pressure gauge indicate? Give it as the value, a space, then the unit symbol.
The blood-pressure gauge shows 40 mmHg
